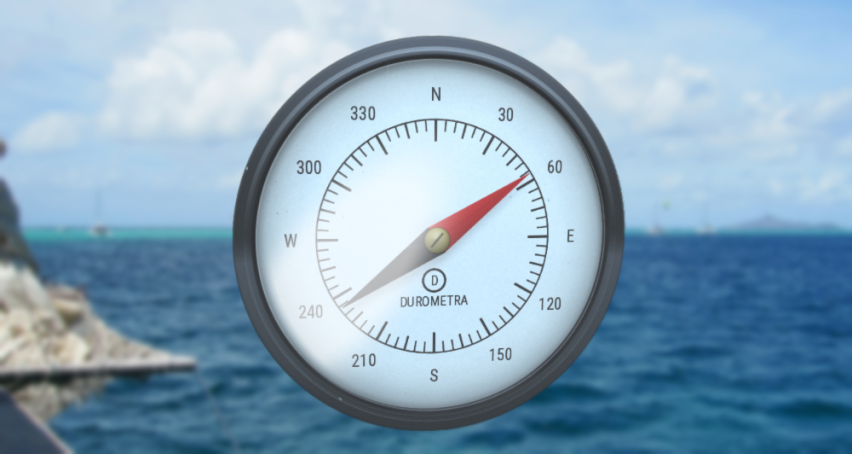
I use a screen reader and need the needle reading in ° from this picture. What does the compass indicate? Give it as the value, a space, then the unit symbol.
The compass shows 55 °
